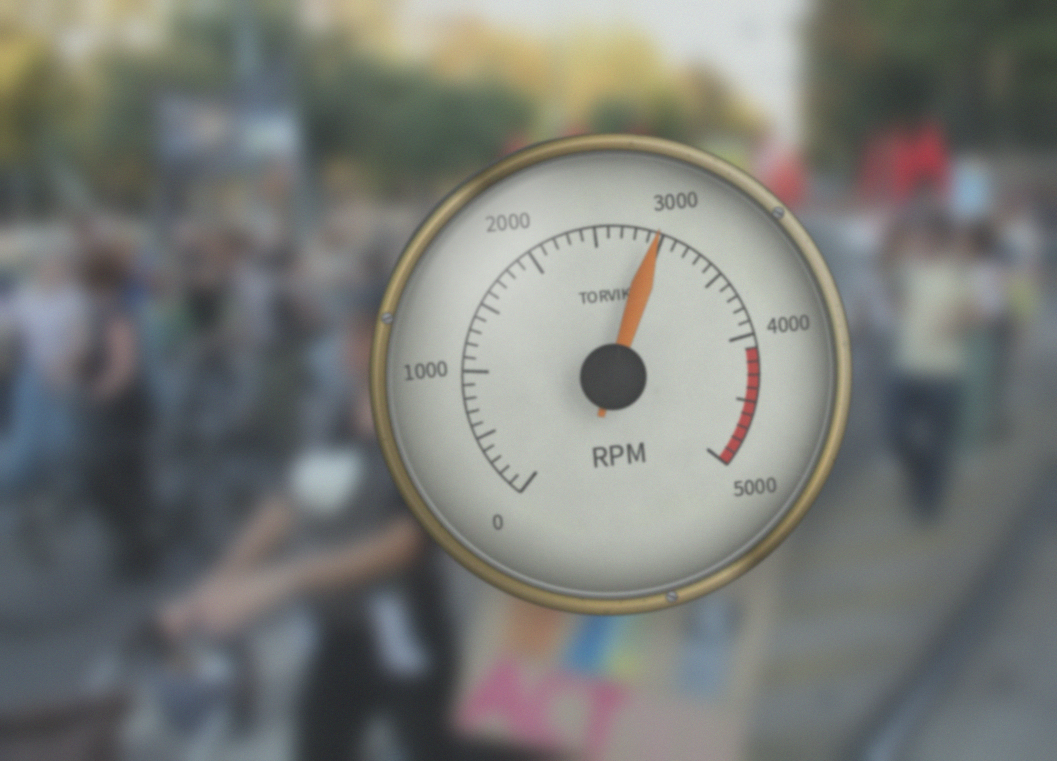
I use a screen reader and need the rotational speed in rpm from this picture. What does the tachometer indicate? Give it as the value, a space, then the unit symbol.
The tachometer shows 2950 rpm
